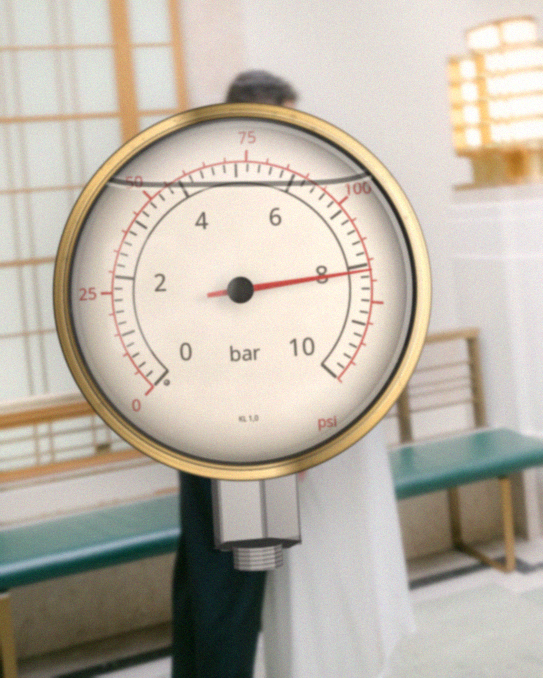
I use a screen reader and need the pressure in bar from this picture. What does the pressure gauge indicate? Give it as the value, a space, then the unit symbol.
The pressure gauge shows 8.1 bar
